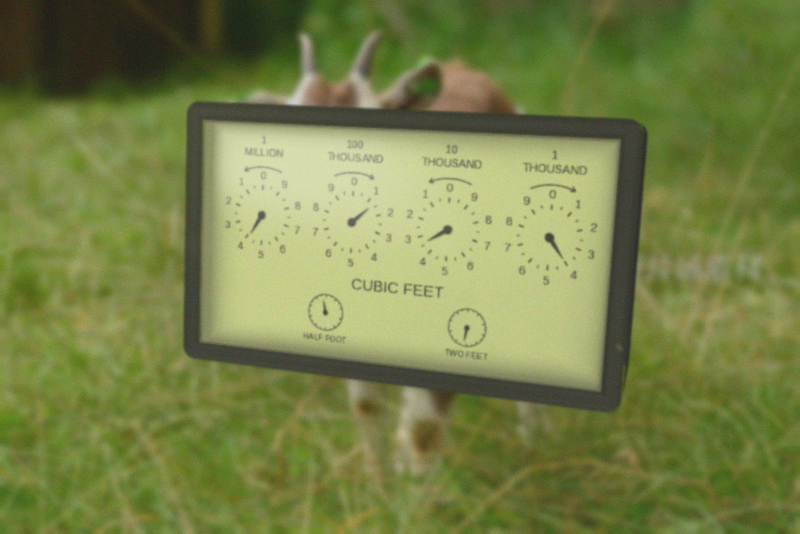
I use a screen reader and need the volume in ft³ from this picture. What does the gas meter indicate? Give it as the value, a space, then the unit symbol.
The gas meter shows 413400 ft³
